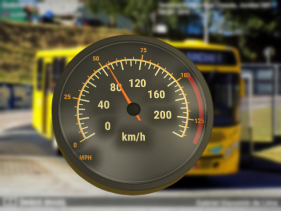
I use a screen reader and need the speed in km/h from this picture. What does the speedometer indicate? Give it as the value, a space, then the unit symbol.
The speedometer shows 85 km/h
